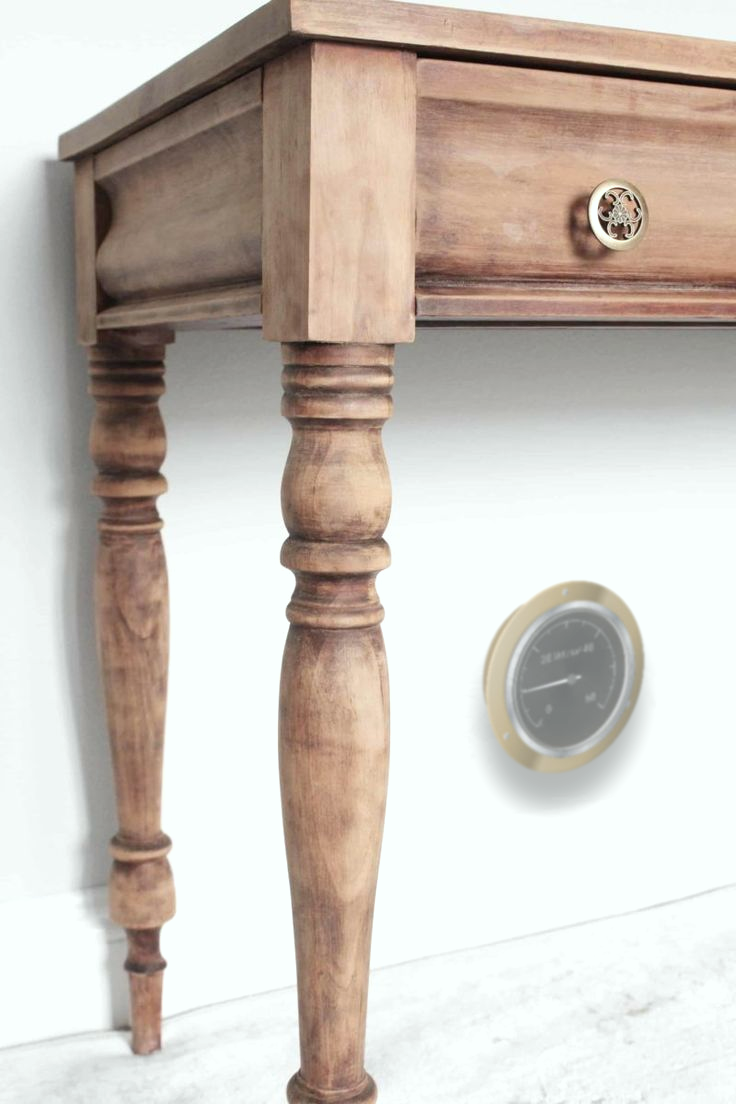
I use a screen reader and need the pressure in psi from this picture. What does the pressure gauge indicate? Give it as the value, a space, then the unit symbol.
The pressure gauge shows 10 psi
